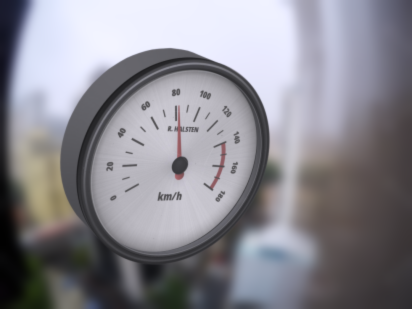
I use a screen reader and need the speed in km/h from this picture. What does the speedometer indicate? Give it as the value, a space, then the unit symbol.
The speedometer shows 80 km/h
